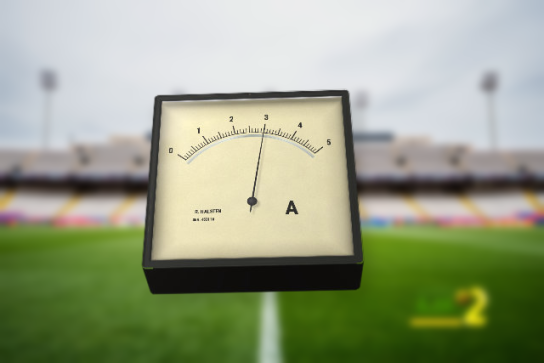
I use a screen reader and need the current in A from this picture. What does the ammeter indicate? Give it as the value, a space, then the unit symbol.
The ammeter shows 3 A
